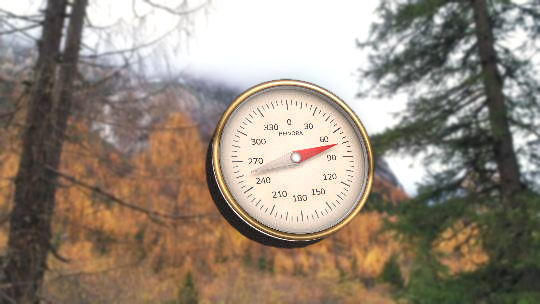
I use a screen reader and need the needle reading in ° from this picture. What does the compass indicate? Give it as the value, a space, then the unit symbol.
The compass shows 75 °
